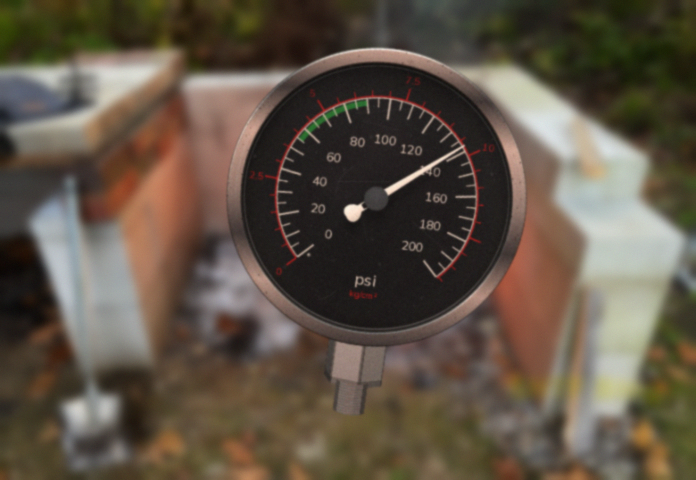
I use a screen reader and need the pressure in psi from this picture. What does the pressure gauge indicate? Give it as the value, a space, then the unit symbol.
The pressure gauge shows 137.5 psi
